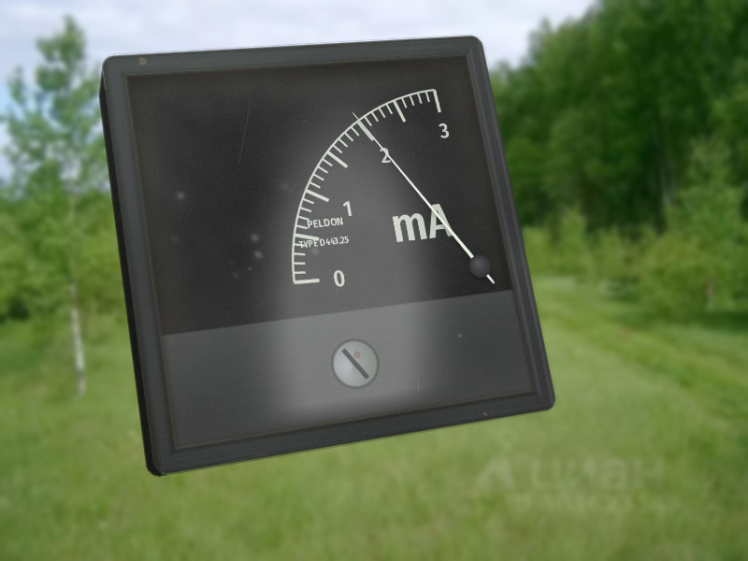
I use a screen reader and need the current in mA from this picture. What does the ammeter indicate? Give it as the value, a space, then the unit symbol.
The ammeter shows 2 mA
